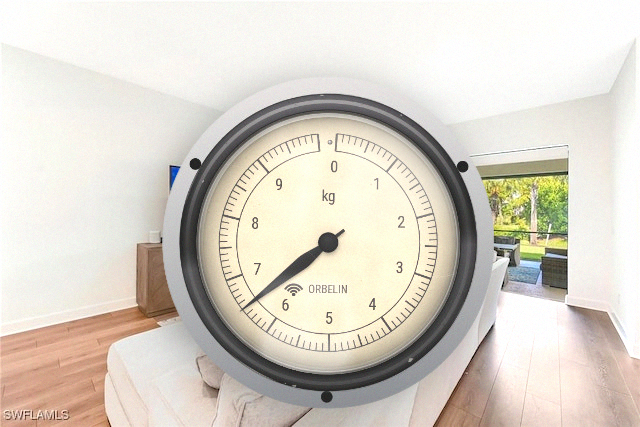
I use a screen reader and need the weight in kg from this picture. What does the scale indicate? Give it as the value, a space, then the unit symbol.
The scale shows 6.5 kg
